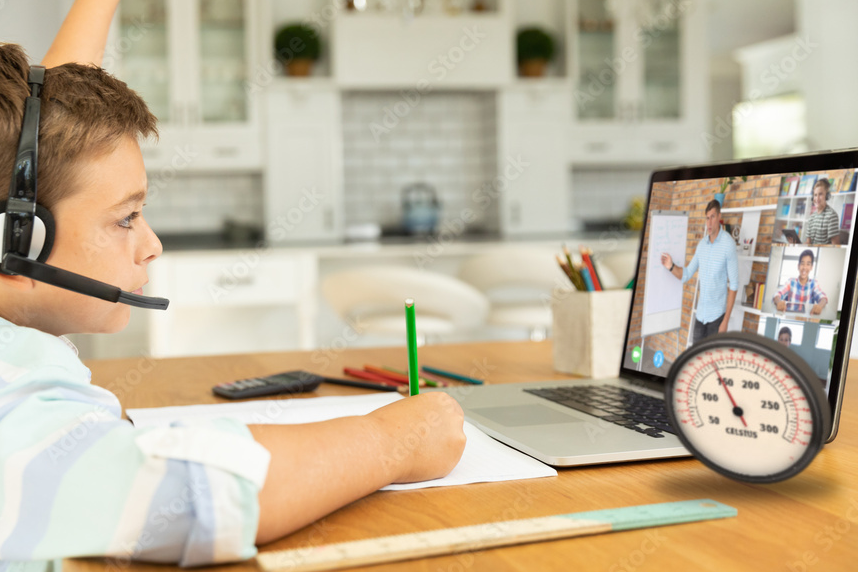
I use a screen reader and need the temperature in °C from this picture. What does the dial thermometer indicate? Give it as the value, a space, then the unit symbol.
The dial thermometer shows 150 °C
